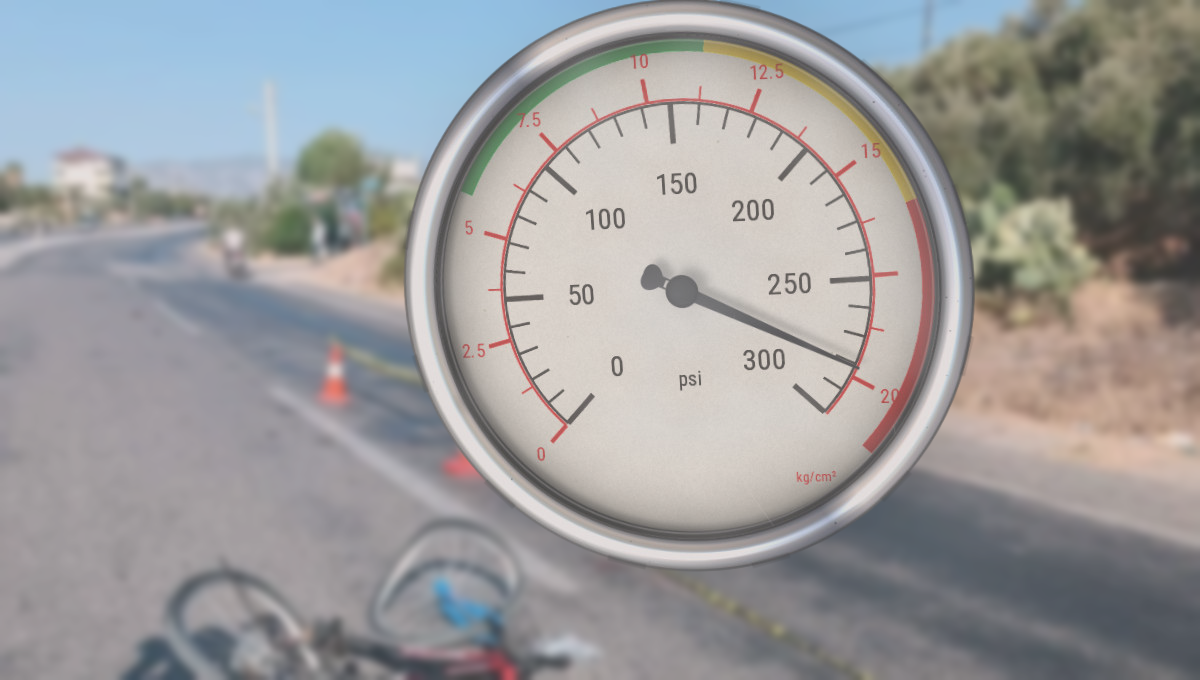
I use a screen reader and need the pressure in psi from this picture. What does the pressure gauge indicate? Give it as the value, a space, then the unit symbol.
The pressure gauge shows 280 psi
